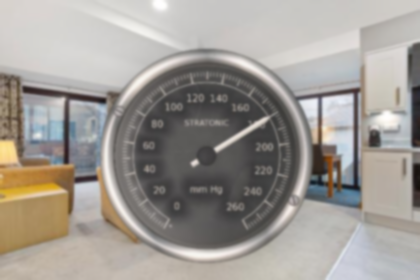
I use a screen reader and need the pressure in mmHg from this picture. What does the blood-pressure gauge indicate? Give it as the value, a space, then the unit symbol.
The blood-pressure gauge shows 180 mmHg
